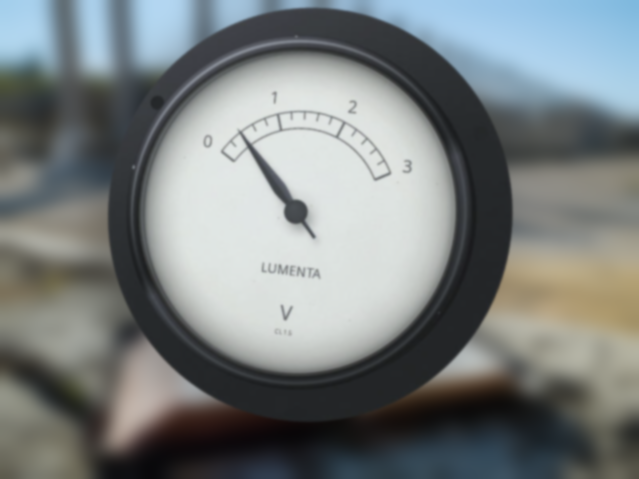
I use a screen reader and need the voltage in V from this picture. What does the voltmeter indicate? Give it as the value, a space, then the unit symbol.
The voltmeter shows 0.4 V
